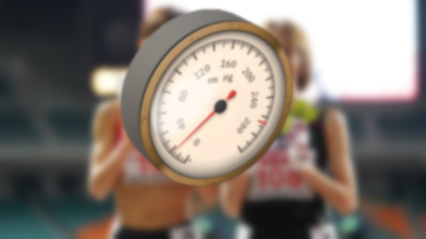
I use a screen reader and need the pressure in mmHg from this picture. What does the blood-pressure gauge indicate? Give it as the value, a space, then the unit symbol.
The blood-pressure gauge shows 20 mmHg
